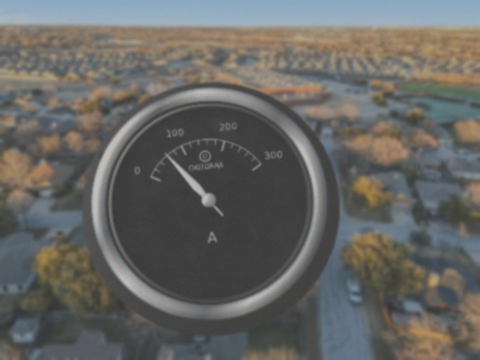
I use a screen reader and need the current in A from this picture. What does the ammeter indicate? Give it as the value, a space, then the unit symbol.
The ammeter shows 60 A
